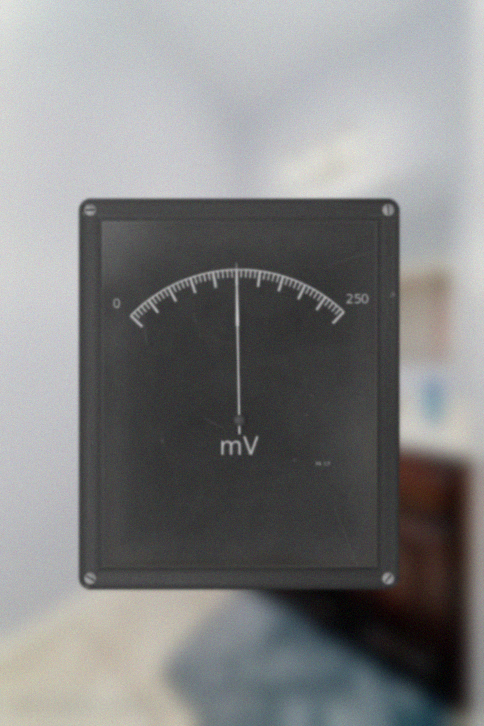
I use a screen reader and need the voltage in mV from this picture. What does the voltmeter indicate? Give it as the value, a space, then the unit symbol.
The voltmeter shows 125 mV
